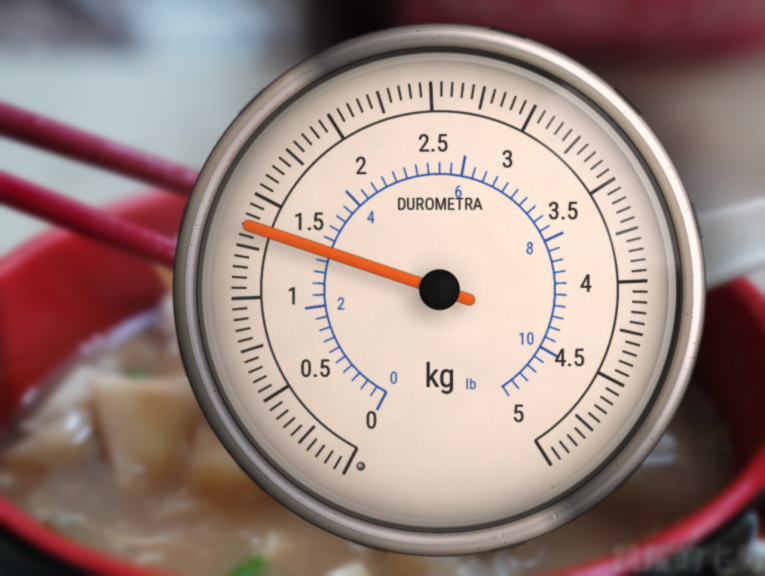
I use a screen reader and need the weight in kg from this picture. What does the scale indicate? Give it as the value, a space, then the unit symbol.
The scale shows 1.35 kg
